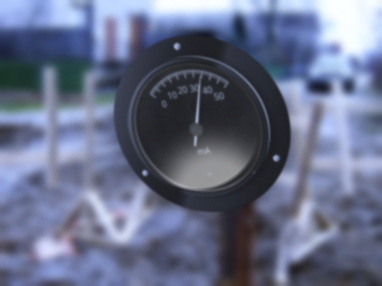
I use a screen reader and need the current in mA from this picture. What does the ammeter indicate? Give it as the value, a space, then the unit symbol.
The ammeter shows 35 mA
